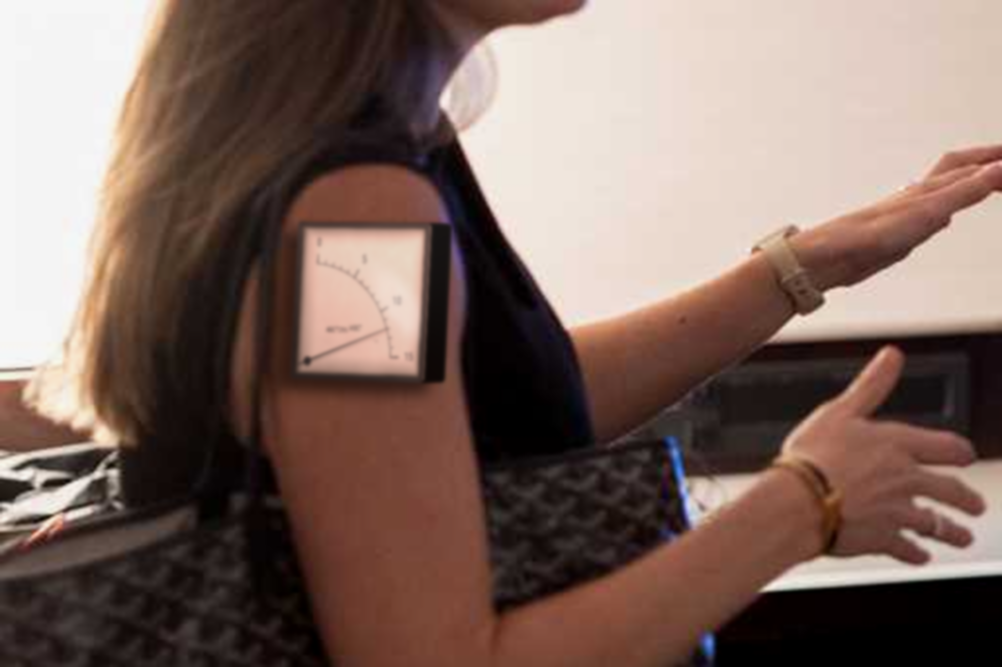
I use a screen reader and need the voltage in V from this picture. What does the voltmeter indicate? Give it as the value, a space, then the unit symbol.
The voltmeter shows 12 V
